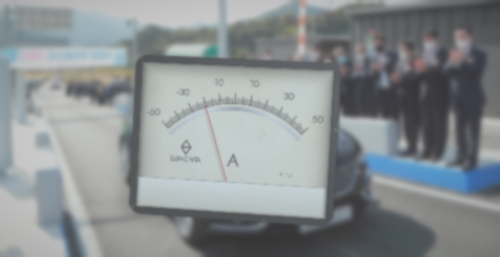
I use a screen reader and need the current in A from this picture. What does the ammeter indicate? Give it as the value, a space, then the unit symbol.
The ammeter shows -20 A
